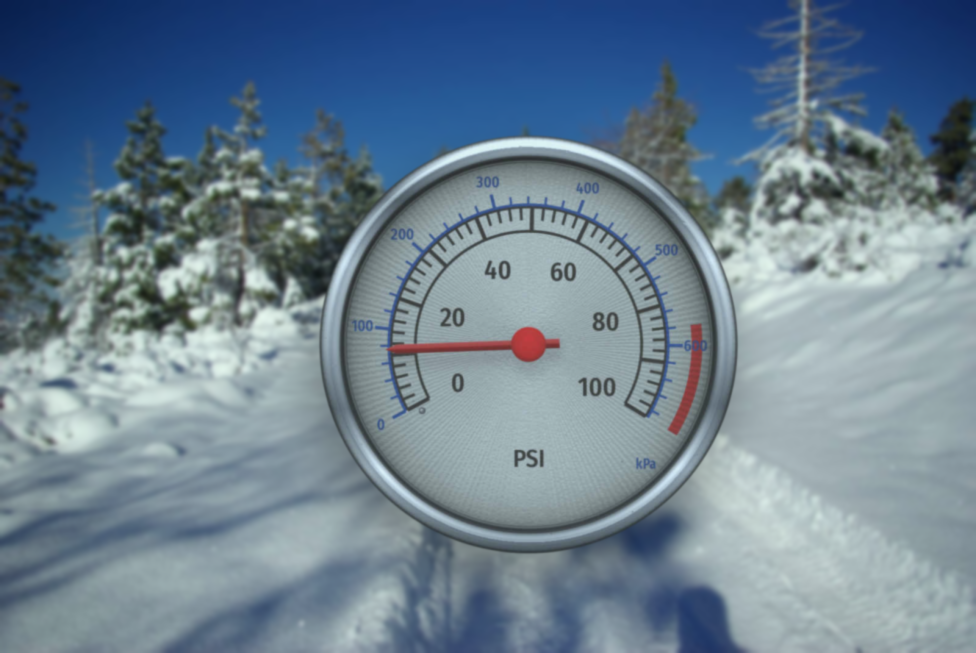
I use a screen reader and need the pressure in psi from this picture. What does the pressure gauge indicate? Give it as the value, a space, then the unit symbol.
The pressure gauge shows 11 psi
